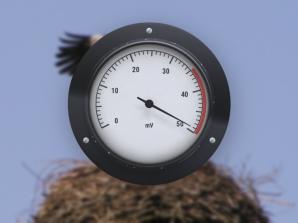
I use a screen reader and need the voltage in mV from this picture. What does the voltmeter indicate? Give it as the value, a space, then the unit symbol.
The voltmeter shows 49 mV
